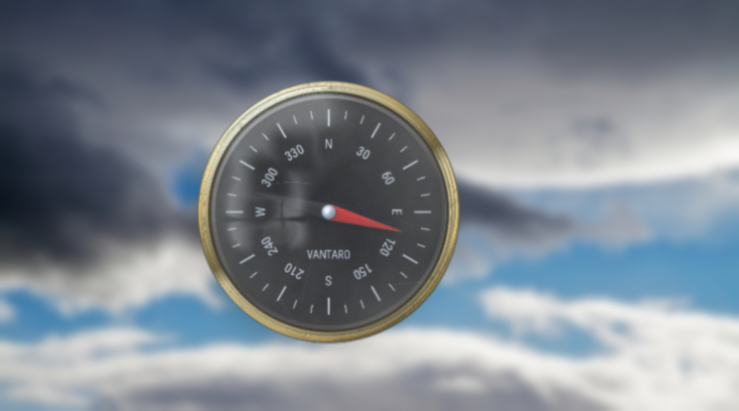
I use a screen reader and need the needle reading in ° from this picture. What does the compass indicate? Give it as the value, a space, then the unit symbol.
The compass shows 105 °
